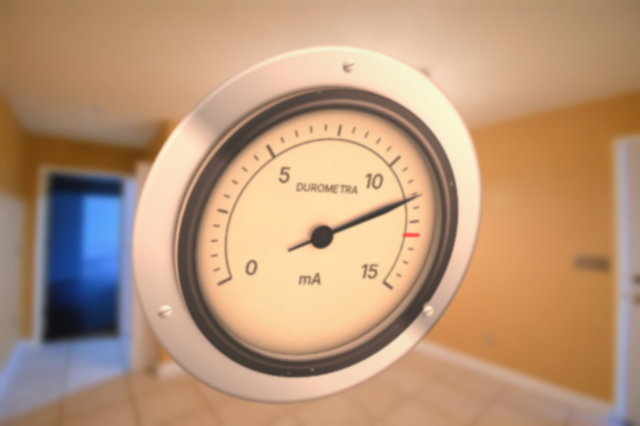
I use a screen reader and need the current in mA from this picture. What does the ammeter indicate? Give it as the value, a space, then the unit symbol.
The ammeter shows 11.5 mA
